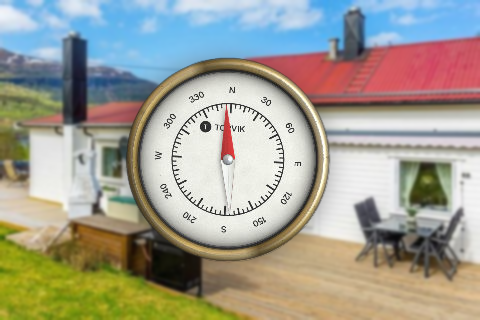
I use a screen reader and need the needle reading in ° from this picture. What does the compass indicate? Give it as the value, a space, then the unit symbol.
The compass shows 355 °
